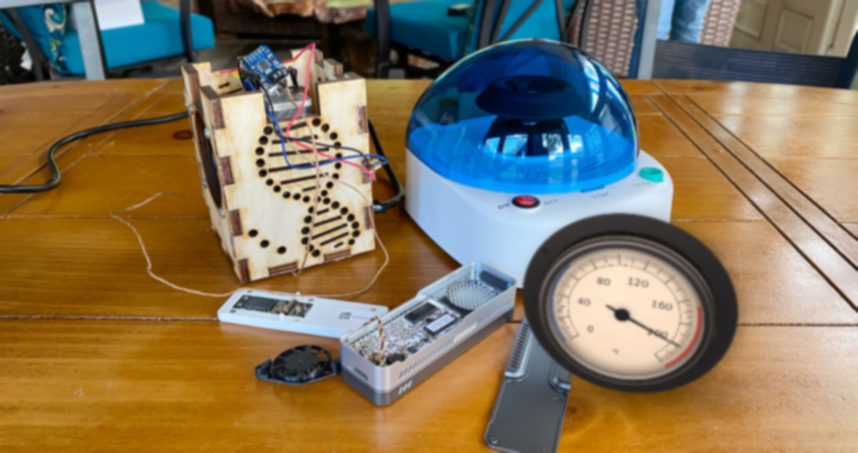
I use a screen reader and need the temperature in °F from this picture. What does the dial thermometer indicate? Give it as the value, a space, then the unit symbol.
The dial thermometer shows 200 °F
